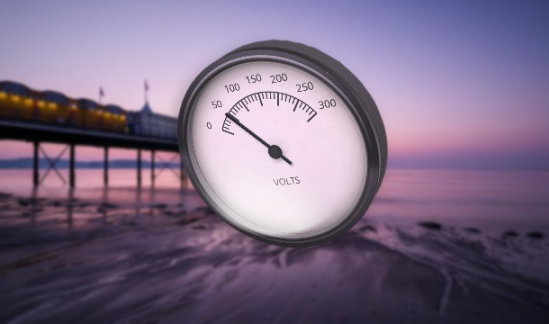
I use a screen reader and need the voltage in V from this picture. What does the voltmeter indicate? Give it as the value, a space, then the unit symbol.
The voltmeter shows 50 V
